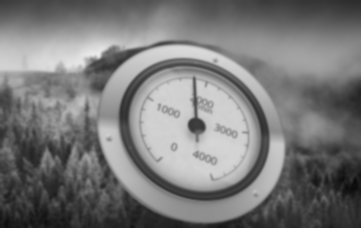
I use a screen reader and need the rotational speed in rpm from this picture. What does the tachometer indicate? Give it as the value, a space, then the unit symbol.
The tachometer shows 1800 rpm
